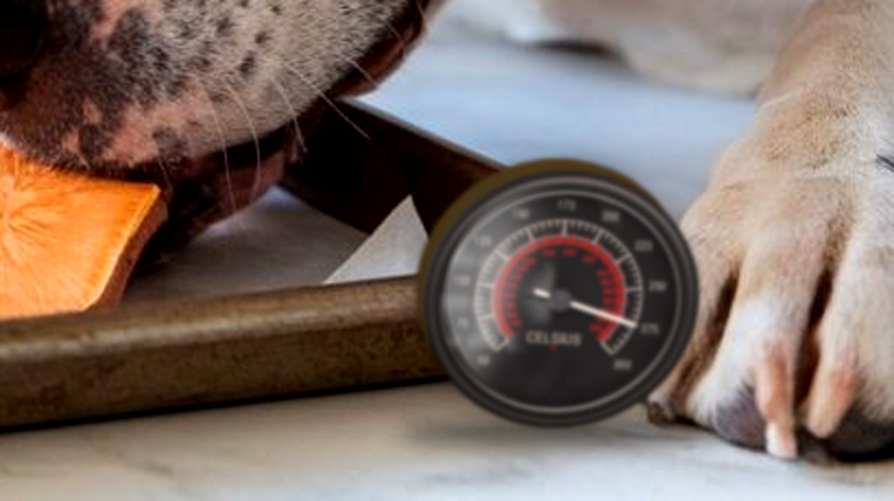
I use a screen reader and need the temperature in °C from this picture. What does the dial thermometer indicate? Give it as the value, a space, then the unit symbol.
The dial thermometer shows 275 °C
